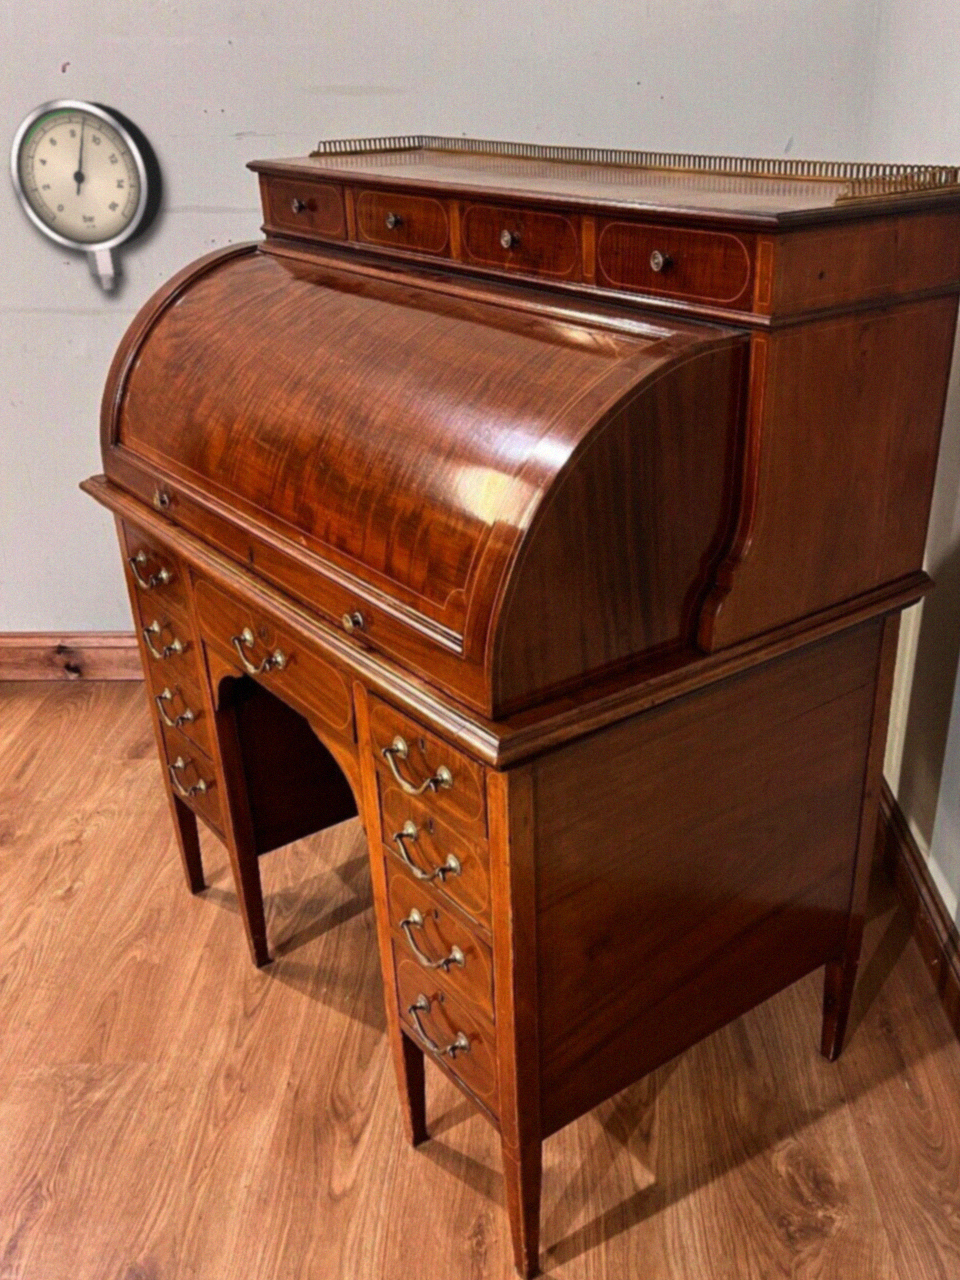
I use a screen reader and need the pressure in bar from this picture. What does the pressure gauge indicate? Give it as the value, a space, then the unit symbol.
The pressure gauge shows 9 bar
